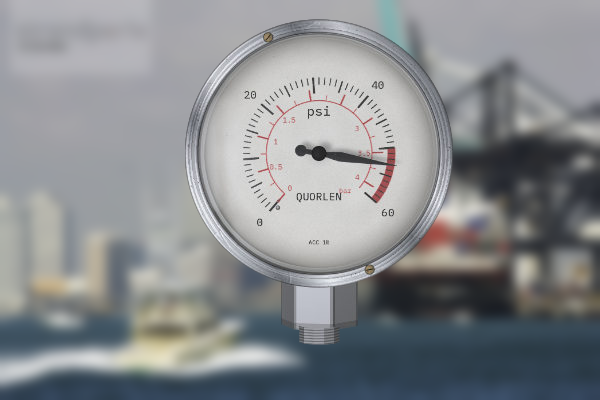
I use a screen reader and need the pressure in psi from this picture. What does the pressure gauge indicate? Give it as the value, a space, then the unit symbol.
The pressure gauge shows 53 psi
